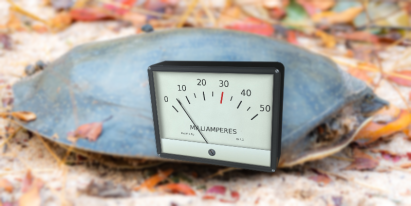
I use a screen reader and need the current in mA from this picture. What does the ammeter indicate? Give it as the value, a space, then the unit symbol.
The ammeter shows 5 mA
